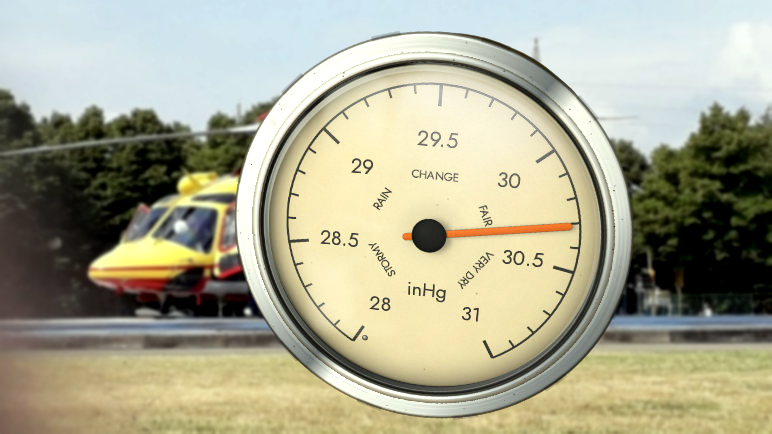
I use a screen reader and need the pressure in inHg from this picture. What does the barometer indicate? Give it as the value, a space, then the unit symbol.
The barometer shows 30.3 inHg
